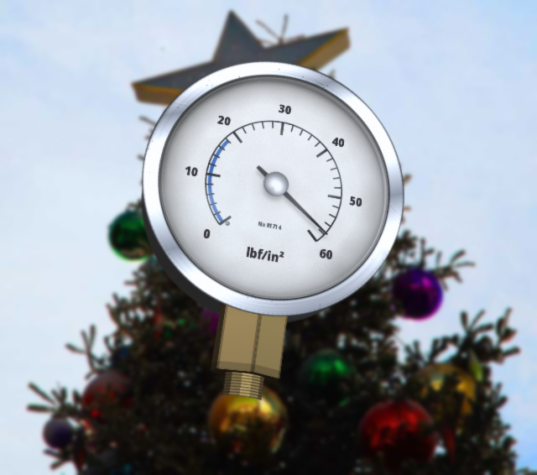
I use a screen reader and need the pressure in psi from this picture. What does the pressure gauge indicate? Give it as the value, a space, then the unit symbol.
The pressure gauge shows 58 psi
